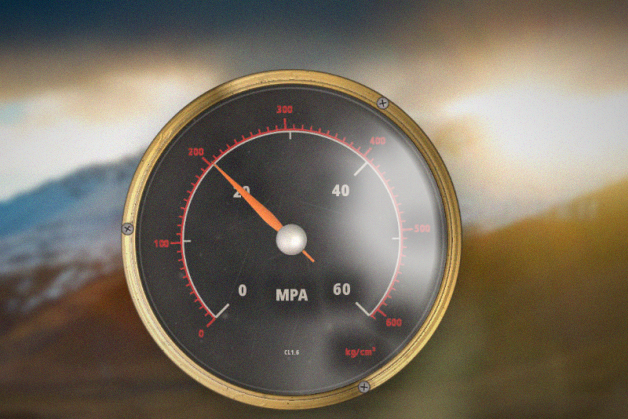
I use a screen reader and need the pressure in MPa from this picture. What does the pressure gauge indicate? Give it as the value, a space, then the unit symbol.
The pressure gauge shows 20 MPa
